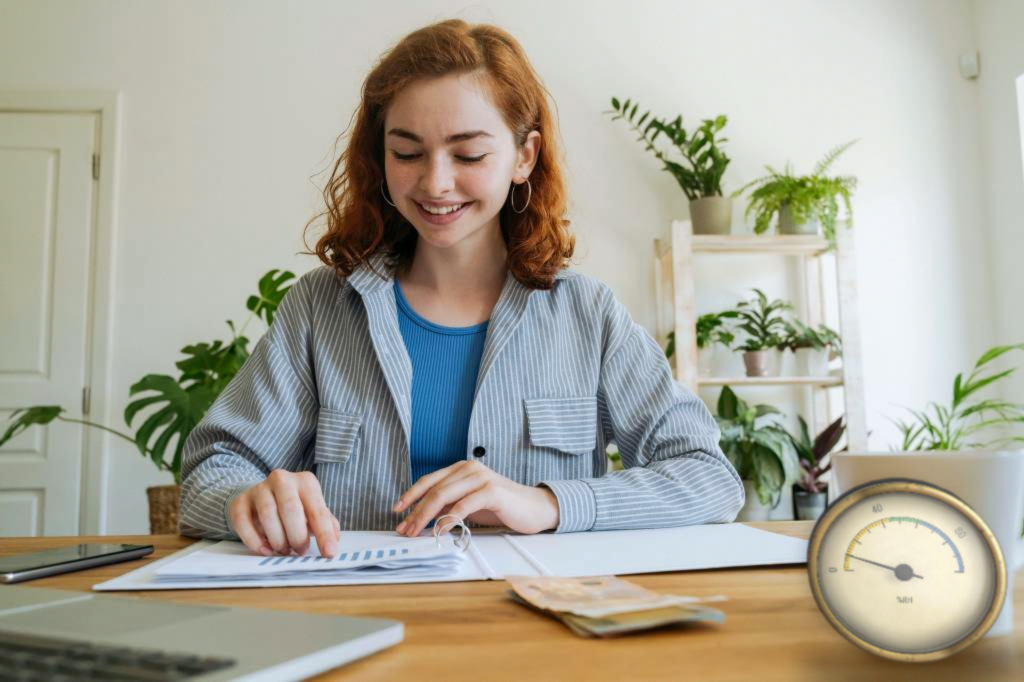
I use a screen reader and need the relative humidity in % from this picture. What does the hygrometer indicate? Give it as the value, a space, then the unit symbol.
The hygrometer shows 10 %
